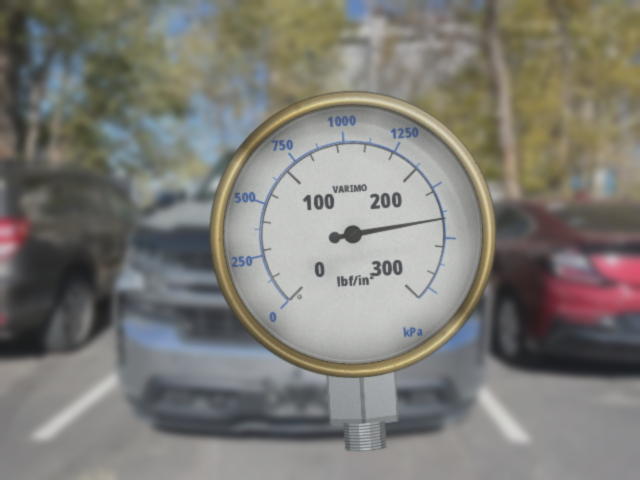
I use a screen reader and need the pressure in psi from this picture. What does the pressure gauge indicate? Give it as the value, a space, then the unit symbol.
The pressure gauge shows 240 psi
